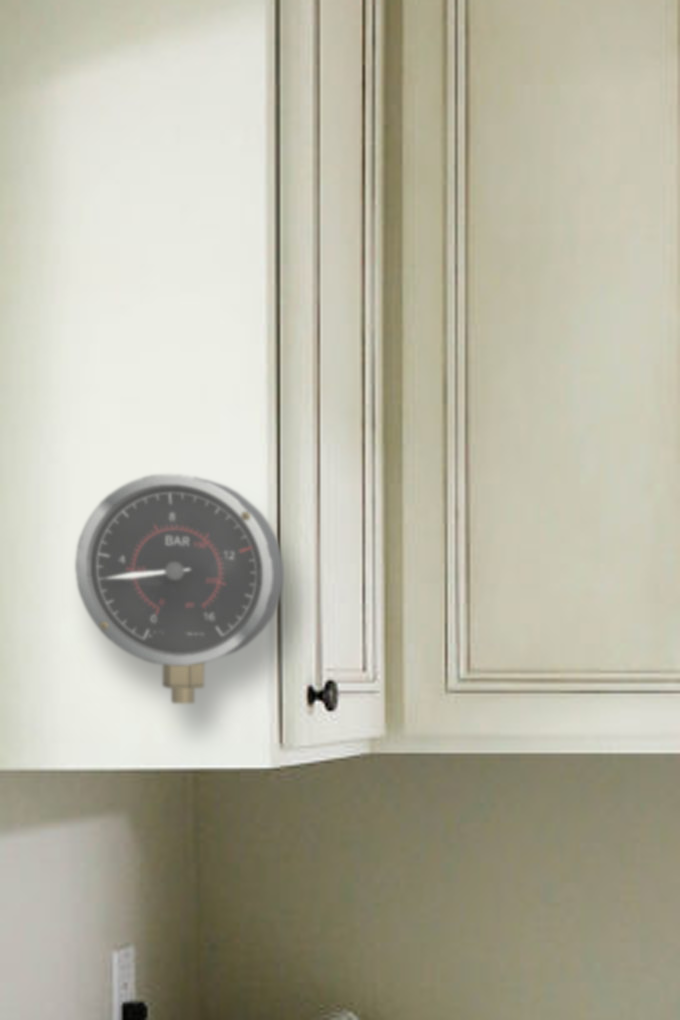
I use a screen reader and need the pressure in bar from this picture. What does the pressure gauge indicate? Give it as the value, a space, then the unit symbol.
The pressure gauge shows 3 bar
